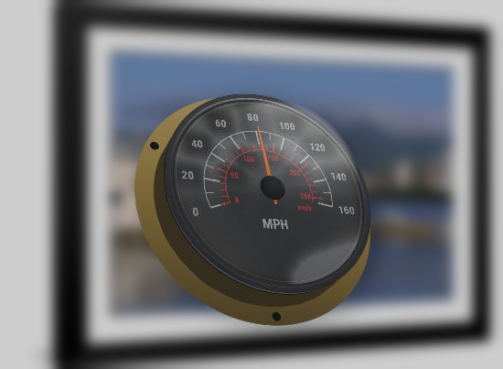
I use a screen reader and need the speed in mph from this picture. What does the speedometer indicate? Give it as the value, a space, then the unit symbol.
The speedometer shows 80 mph
